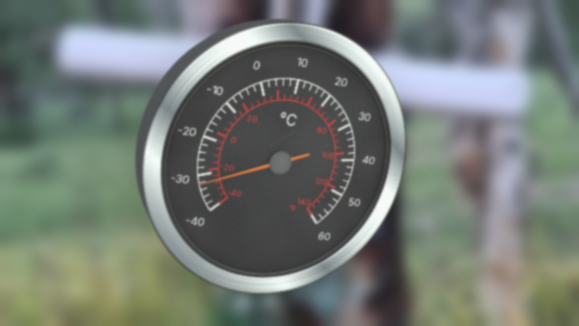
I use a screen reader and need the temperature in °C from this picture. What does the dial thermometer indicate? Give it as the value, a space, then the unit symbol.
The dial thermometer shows -32 °C
